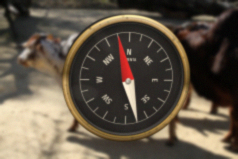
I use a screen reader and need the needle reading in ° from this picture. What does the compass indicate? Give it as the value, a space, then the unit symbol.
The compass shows 345 °
